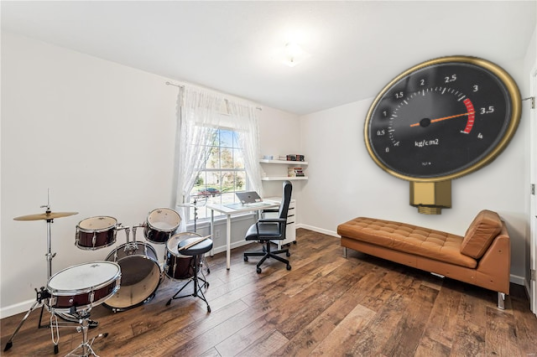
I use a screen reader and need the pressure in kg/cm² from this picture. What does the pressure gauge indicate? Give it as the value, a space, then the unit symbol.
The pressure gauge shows 3.5 kg/cm²
